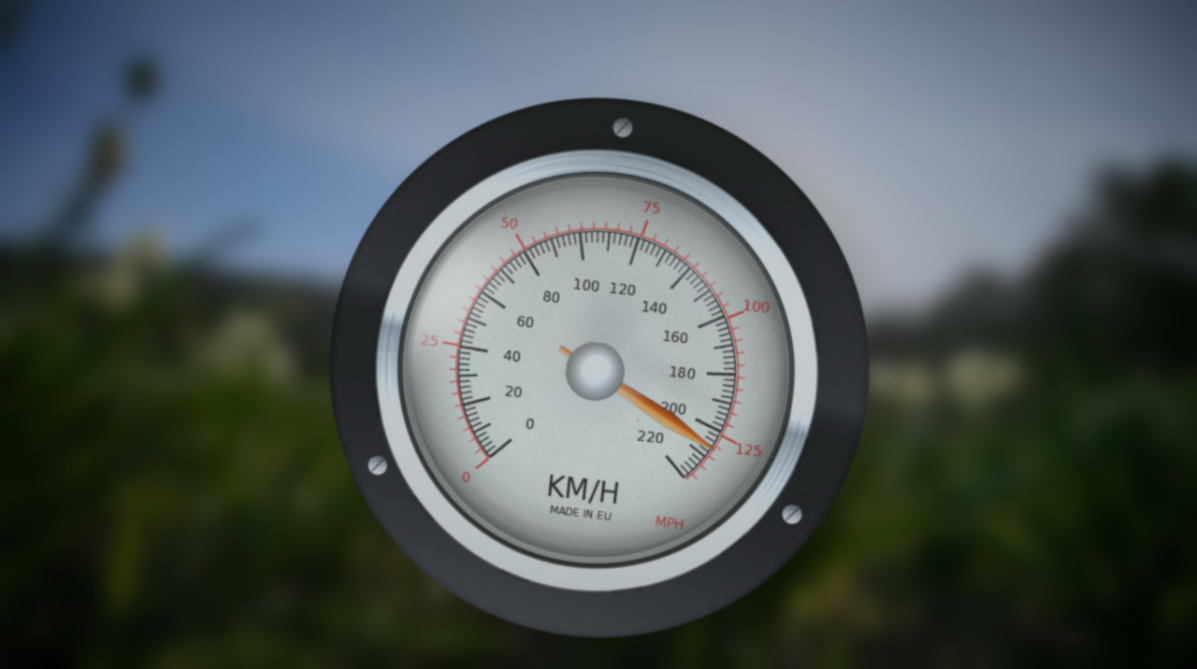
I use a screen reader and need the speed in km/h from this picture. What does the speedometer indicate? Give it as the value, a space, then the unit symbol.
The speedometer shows 206 km/h
